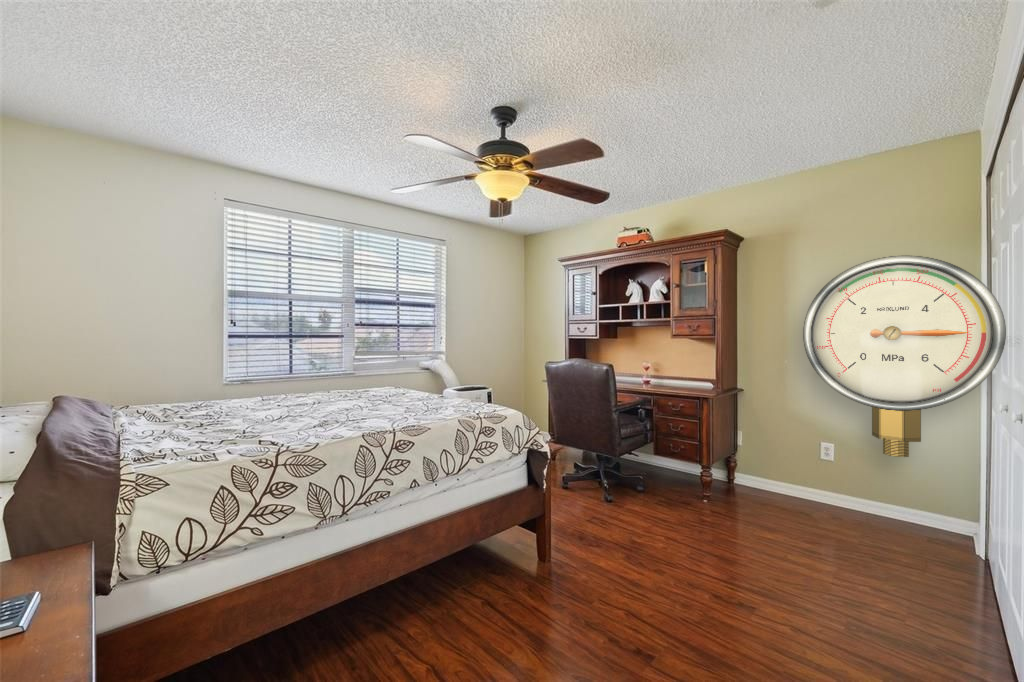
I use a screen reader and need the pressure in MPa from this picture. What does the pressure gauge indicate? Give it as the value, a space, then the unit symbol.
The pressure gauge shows 5 MPa
